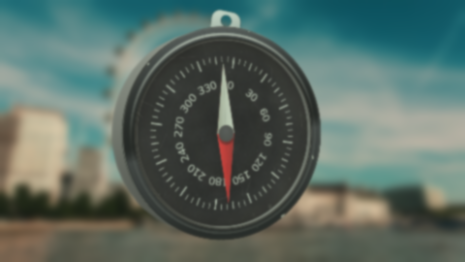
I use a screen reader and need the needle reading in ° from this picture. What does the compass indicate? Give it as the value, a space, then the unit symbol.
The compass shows 170 °
